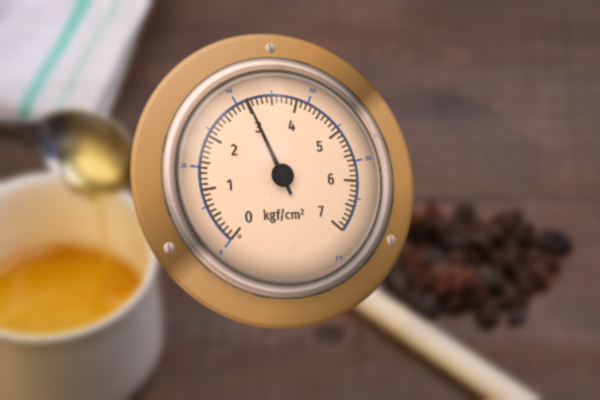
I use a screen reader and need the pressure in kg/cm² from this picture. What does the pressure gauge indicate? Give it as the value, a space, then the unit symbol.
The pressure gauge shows 3 kg/cm²
